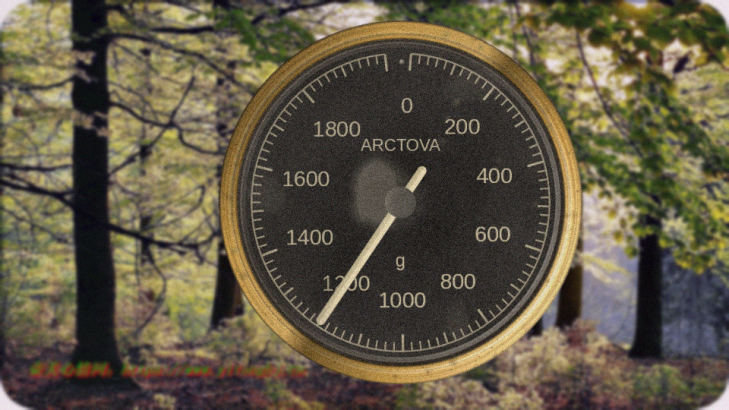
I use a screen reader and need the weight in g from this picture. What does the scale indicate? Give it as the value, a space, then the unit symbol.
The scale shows 1200 g
